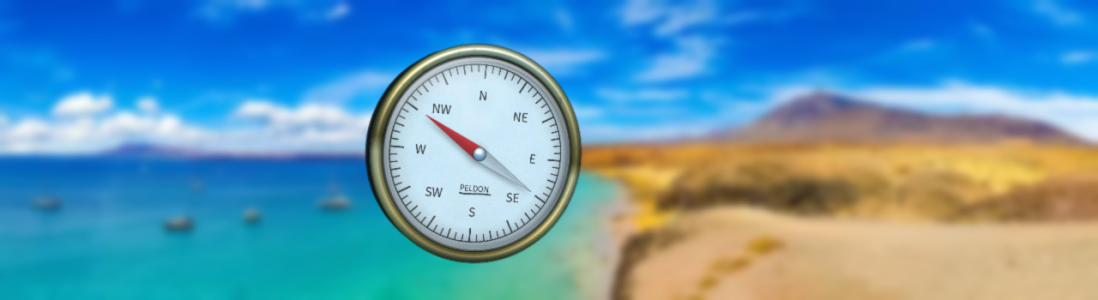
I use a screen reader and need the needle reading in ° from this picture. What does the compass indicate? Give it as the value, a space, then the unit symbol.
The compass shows 300 °
